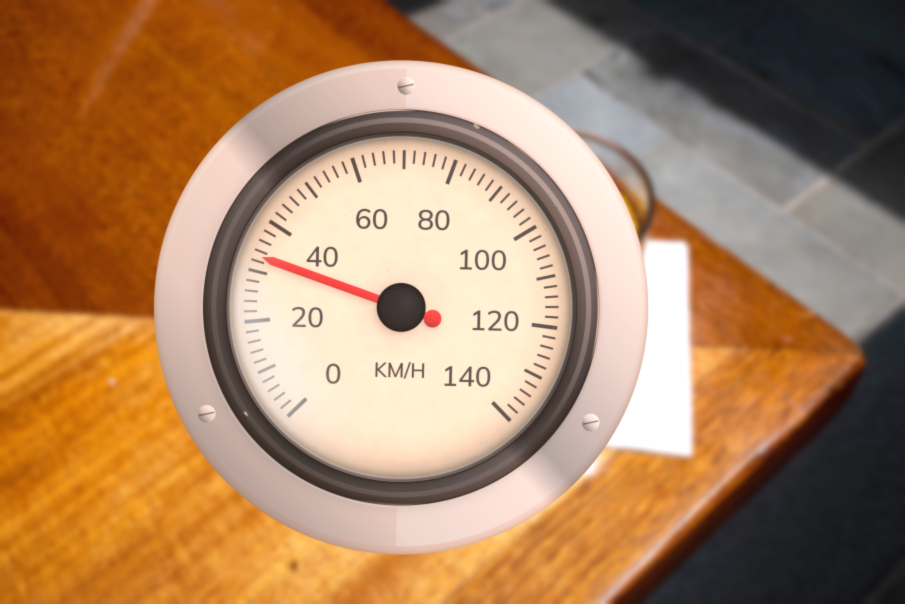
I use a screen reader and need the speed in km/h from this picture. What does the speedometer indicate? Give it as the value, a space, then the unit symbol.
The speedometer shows 33 km/h
